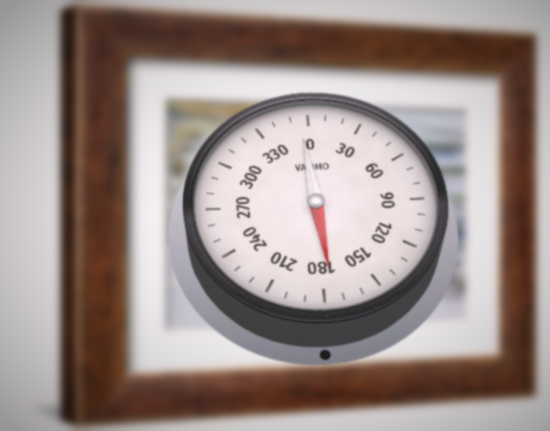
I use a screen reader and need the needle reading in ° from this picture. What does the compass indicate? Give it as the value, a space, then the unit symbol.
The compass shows 175 °
